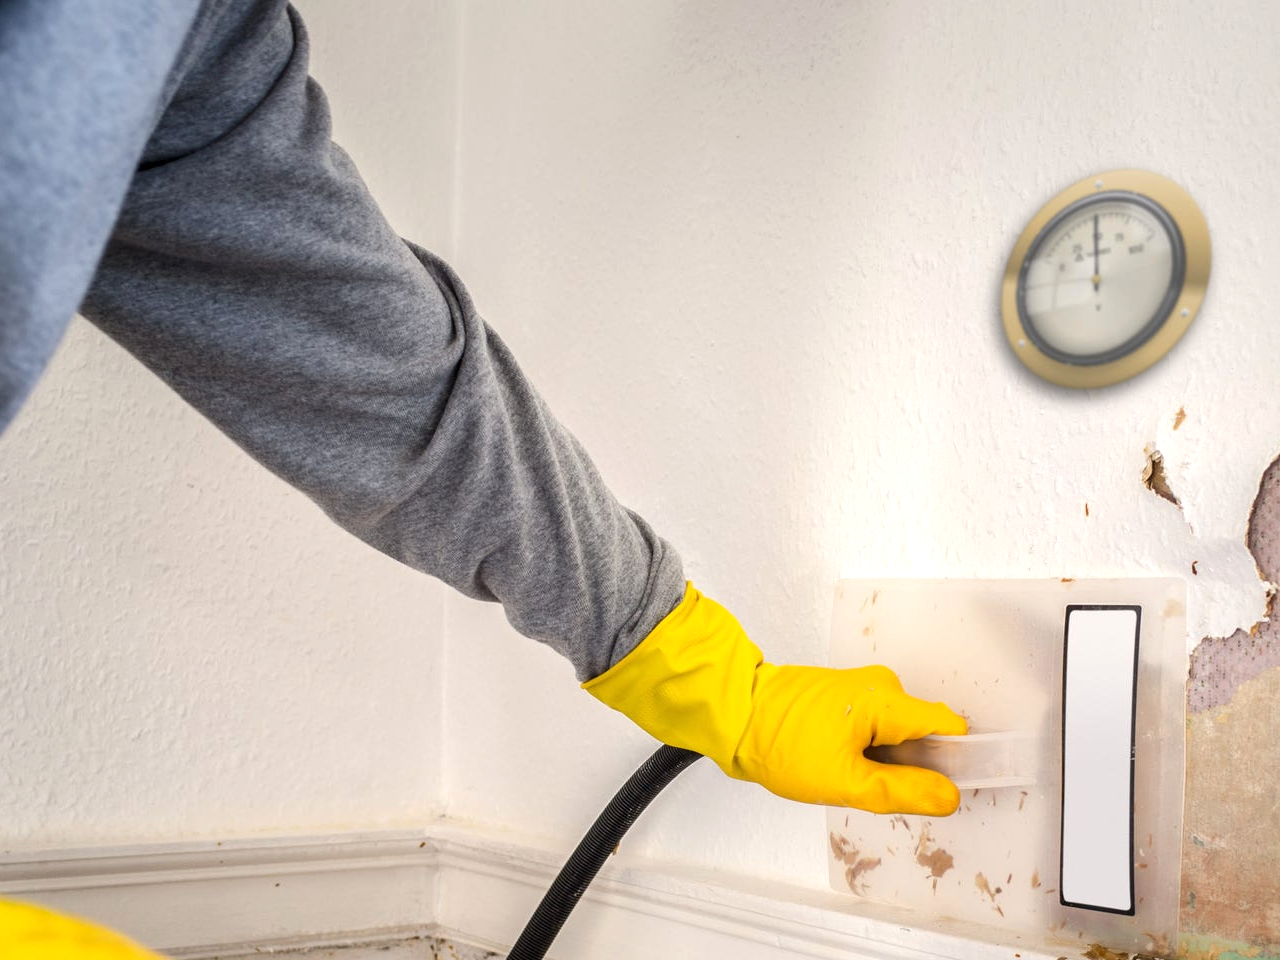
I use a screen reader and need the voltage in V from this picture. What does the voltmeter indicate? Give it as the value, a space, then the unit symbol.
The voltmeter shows 50 V
